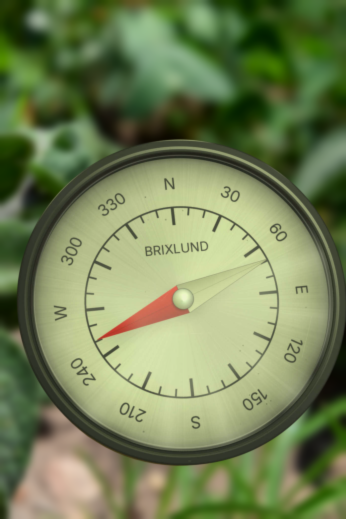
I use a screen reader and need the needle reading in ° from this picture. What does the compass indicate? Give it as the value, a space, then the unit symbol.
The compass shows 250 °
